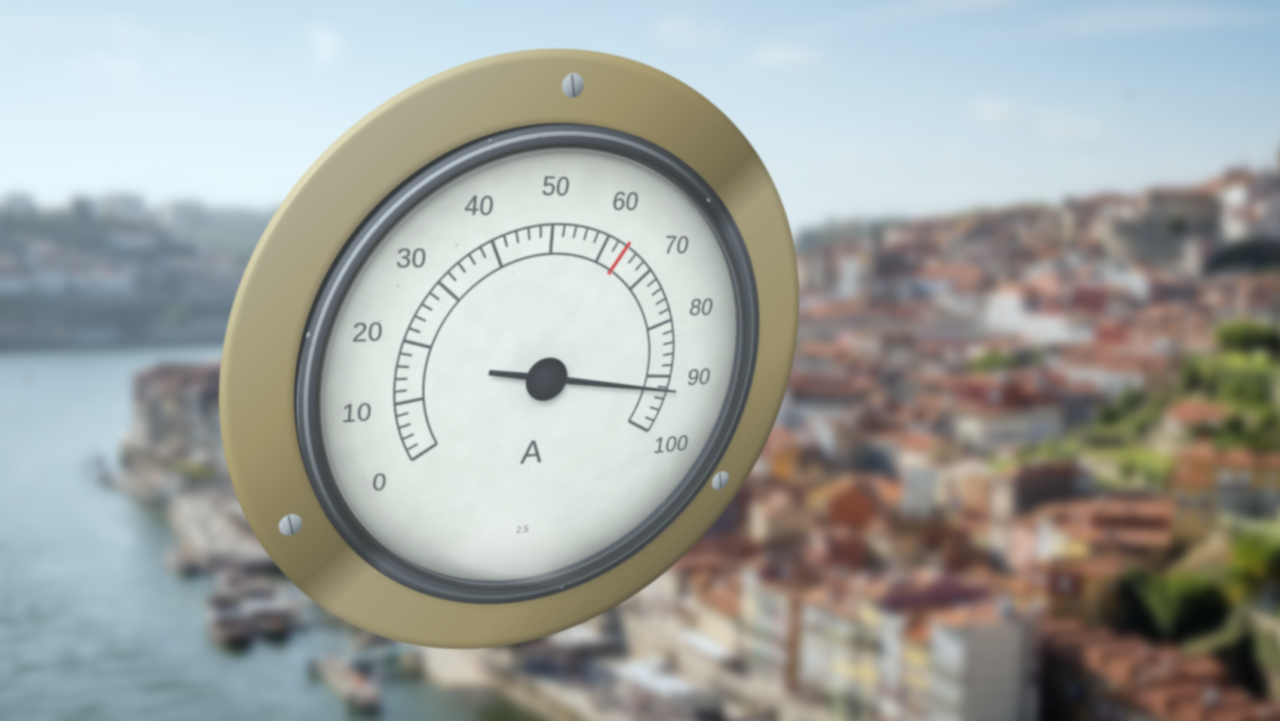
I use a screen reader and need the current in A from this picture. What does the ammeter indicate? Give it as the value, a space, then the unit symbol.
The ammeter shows 92 A
